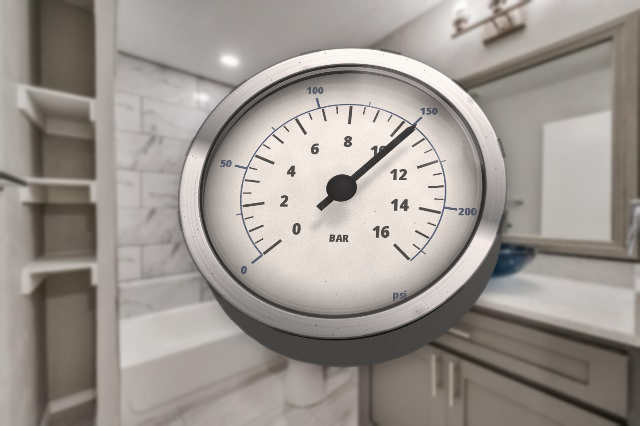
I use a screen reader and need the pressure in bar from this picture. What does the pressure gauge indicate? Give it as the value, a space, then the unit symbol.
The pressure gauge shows 10.5 bar
